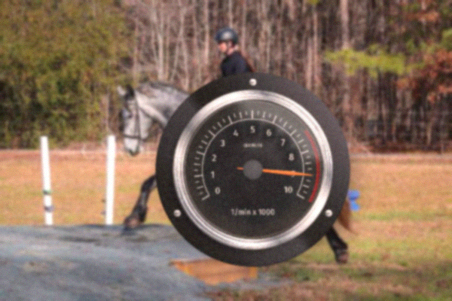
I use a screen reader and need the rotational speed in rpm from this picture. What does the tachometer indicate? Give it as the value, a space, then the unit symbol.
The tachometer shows 9000 rpm
